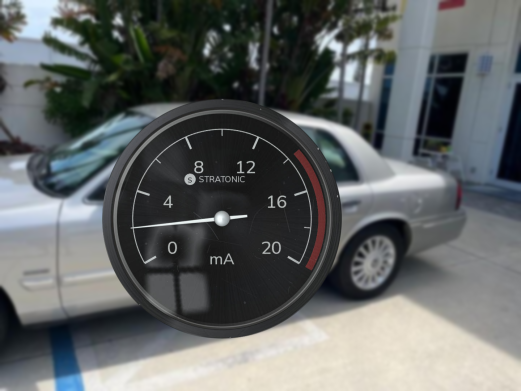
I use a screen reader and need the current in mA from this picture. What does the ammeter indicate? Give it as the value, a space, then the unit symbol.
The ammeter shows 2 mA
